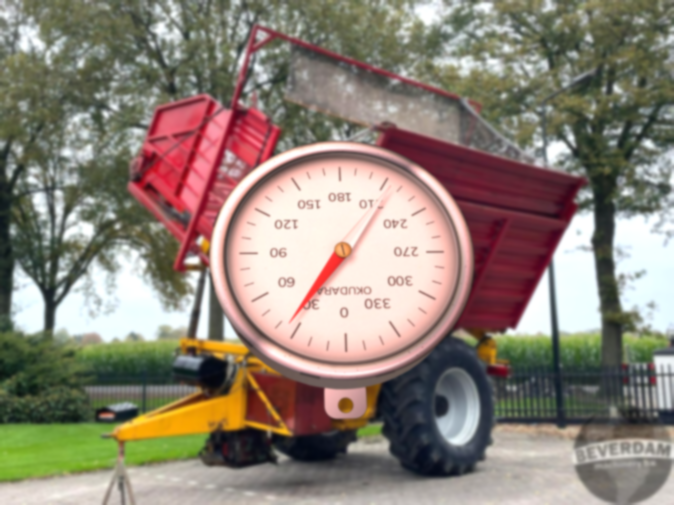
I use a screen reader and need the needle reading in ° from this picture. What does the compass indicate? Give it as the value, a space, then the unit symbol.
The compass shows 35 °
